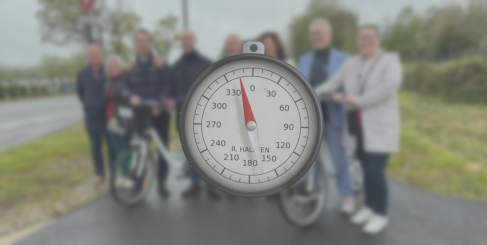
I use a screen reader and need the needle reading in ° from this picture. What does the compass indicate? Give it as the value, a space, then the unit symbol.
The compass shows 345 °
